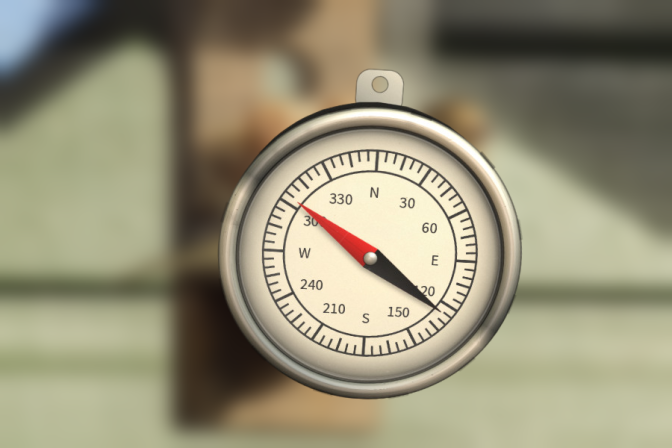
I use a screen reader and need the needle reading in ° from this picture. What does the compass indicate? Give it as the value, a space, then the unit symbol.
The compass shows 305 °
